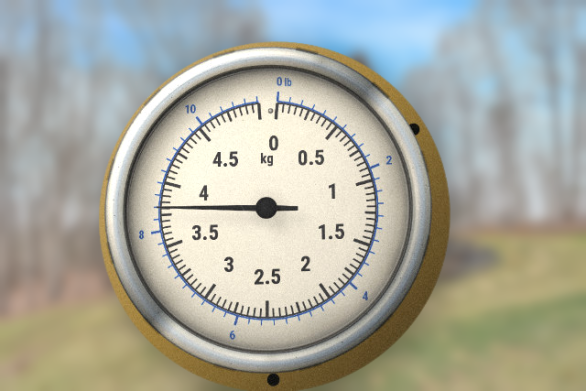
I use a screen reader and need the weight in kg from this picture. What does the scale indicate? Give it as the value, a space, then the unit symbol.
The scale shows 3.8 kg
